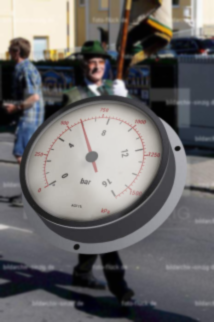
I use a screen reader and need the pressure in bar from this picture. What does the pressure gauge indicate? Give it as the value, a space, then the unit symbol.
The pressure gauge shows 6 bar
